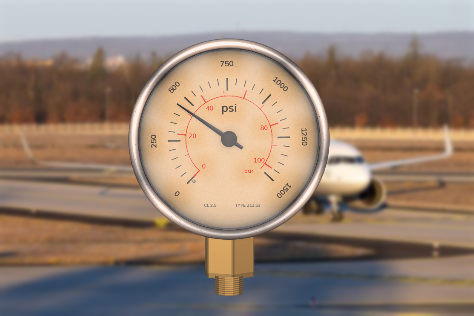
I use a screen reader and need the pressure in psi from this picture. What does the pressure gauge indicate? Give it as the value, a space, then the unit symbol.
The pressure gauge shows 450 psi
